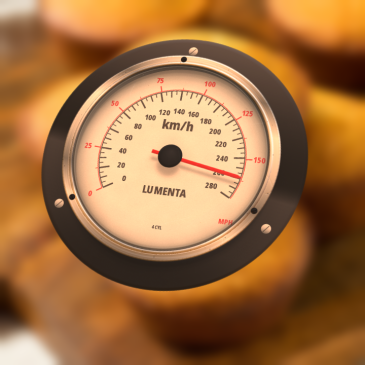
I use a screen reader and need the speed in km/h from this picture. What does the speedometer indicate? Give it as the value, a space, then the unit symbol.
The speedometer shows 260 km/h
